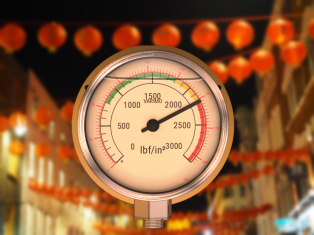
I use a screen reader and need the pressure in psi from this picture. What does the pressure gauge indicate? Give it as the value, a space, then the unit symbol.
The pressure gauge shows 2200 psi
